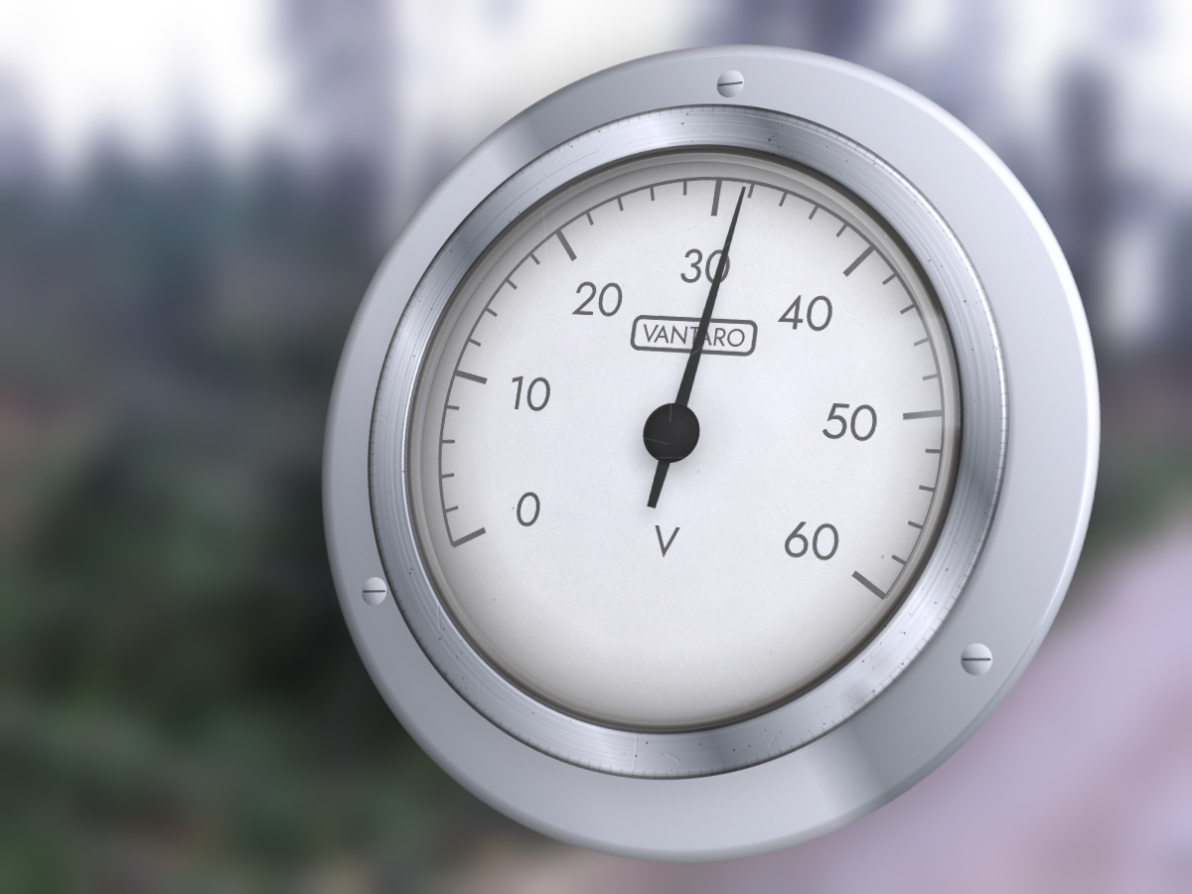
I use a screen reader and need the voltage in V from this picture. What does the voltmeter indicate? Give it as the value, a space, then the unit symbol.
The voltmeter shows 32 V
